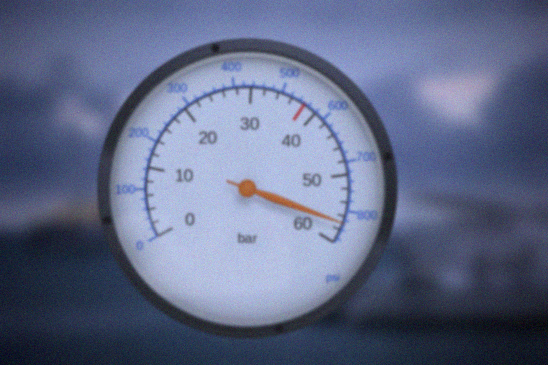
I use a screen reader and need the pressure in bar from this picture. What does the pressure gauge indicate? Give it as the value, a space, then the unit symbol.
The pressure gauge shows 57 bar
